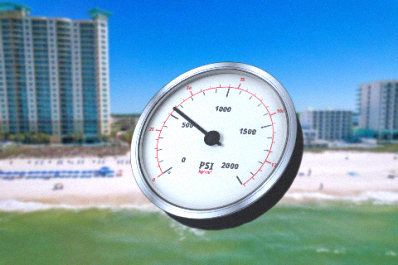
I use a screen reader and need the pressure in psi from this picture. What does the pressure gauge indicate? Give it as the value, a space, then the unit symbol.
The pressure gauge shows 550 psi
